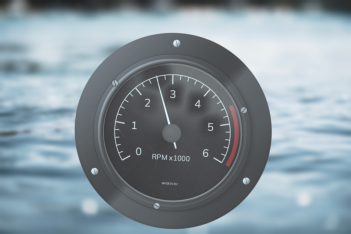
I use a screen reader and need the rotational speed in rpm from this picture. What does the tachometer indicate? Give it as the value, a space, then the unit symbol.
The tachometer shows 2600 rpm
